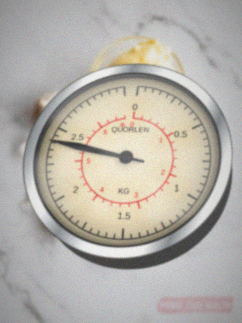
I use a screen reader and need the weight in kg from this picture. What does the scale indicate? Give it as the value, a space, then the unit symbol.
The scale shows 2.4 kg
